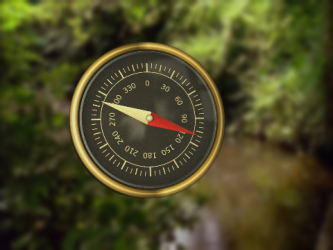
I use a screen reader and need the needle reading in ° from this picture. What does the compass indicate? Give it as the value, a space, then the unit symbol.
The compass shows 110 °
